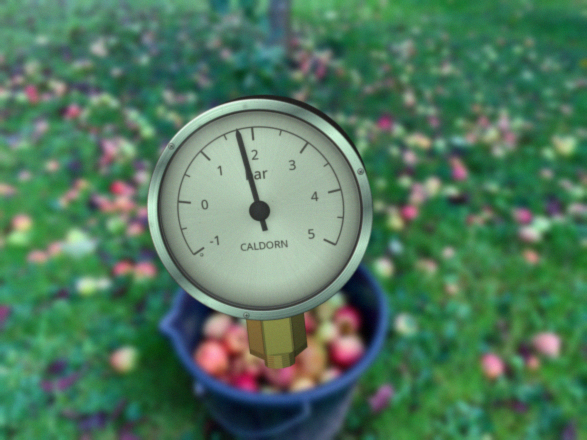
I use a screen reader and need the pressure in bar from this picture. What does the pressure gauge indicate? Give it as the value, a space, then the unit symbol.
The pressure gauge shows 1.75 bar
